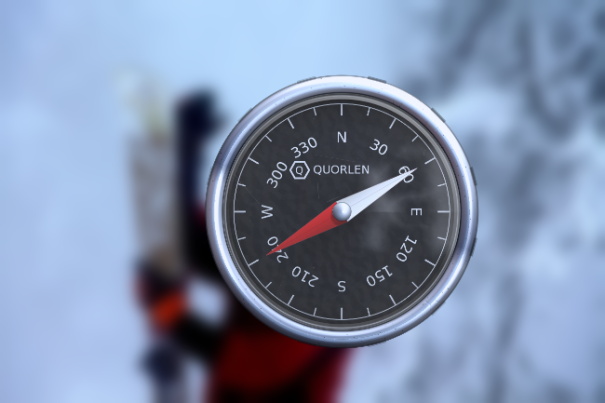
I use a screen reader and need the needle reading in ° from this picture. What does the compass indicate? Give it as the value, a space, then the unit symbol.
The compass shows 240 °
